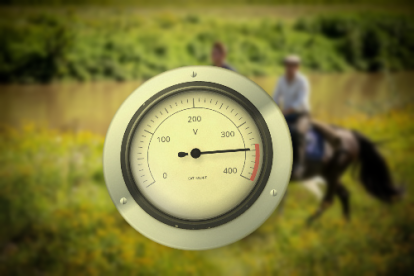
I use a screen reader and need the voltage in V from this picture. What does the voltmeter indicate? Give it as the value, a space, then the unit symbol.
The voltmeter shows 350 V
